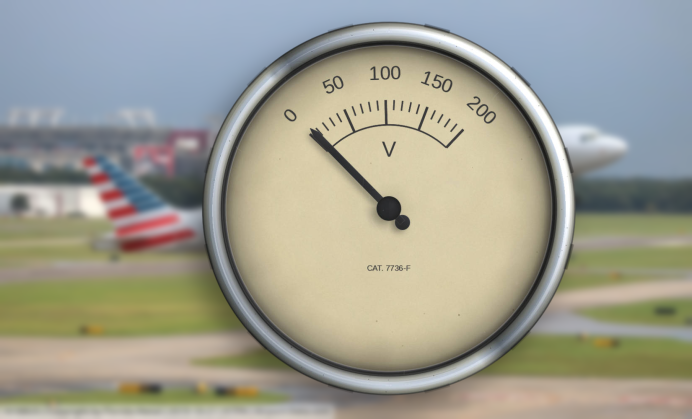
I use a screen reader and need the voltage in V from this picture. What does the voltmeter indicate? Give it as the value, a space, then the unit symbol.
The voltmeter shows 5 V
